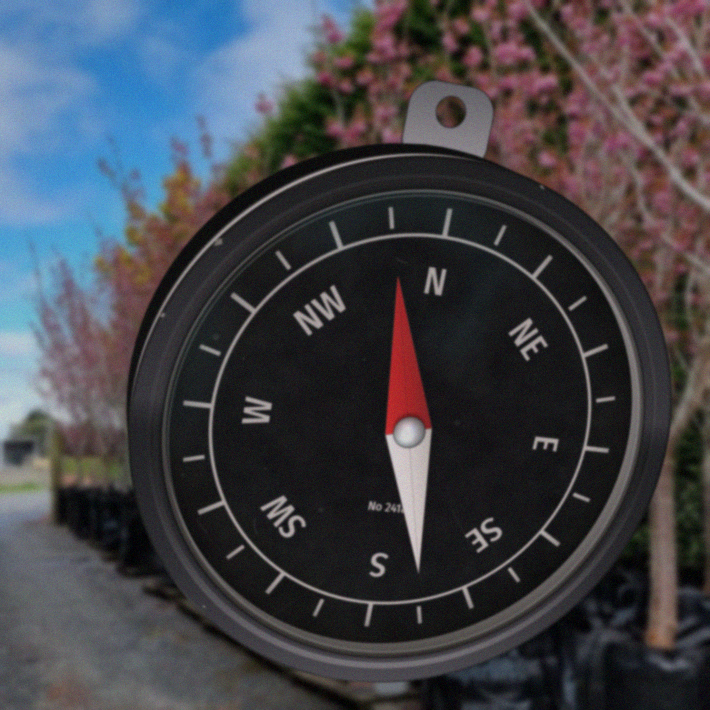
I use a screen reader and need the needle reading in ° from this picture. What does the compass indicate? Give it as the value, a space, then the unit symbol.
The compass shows 345 °
